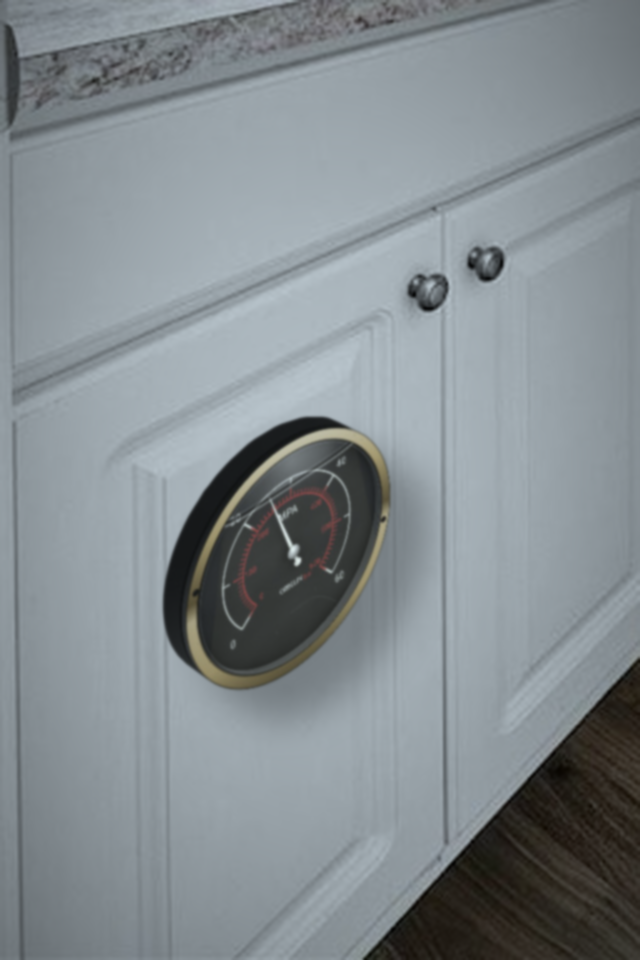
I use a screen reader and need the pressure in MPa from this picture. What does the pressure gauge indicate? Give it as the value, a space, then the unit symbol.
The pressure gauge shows 25 MPa
